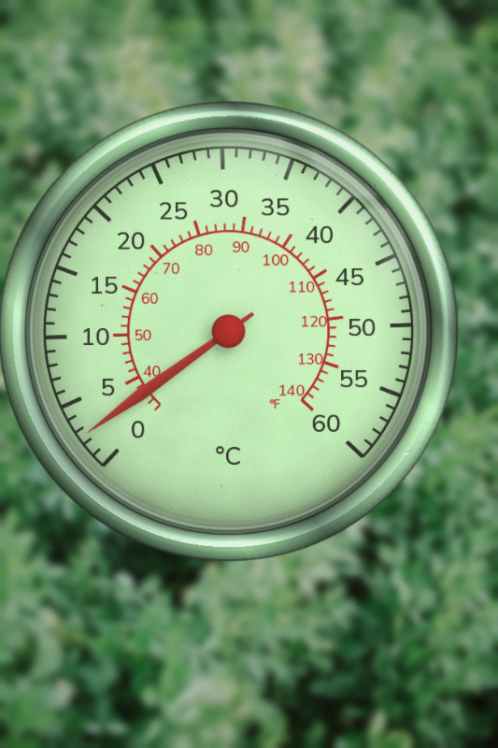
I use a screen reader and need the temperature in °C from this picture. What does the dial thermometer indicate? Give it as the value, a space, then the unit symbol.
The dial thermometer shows 2.5 °C
